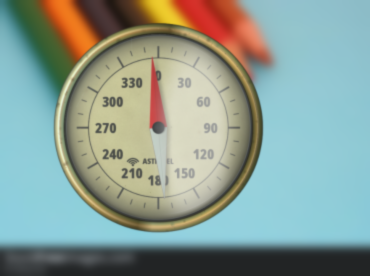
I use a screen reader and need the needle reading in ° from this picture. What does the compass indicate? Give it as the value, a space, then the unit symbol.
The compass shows 355 °
